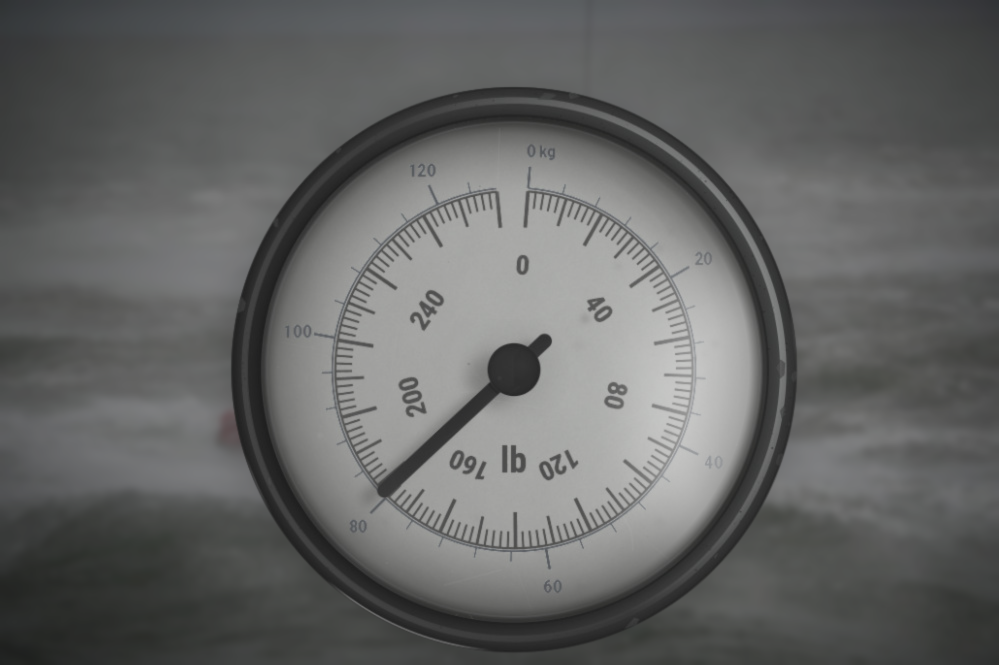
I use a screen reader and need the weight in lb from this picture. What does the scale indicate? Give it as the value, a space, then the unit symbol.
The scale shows 178 lb
